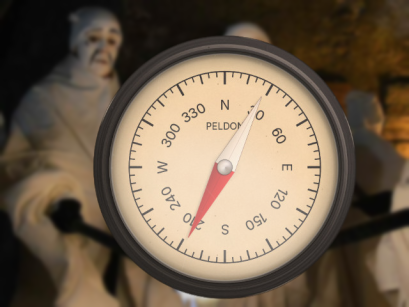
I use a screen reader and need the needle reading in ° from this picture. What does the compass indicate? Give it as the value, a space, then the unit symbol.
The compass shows 207.5 °
